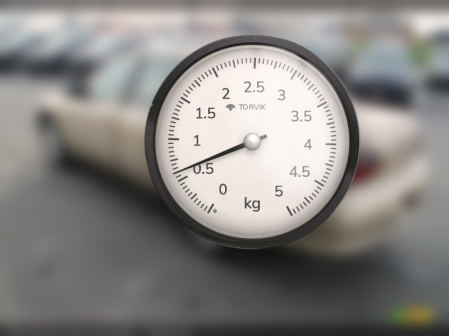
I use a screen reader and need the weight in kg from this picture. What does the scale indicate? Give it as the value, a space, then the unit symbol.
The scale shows 0.6 kg
